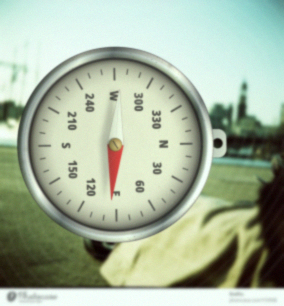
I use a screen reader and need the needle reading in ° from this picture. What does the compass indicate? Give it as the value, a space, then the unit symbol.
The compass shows 95 °
